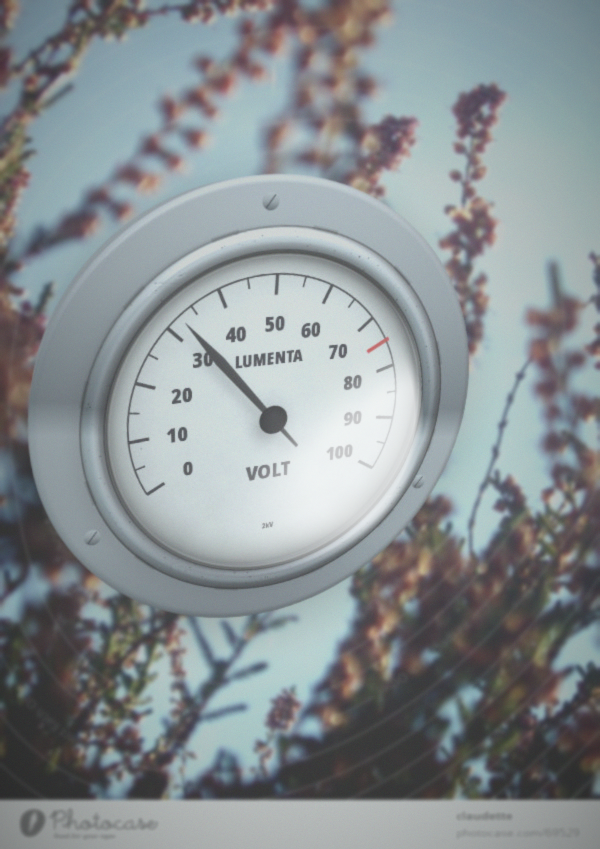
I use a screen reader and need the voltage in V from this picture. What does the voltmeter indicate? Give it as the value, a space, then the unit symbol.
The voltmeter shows 32.5 V
